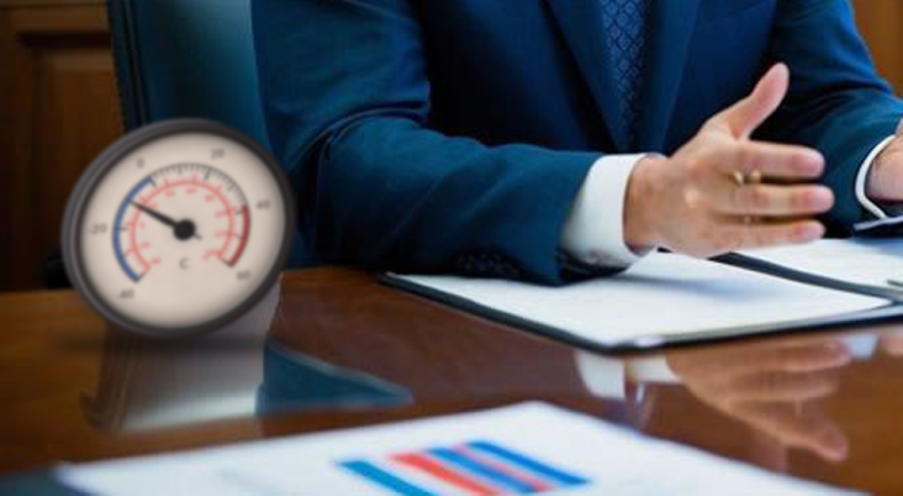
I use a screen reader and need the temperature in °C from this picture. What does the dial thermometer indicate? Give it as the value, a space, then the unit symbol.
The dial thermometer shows -10 °C
